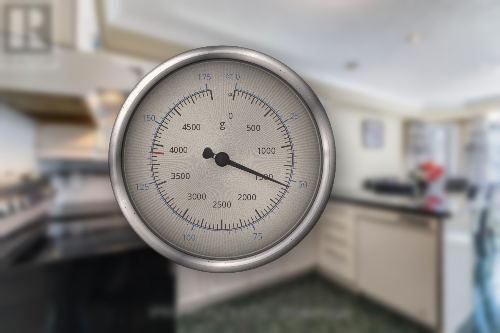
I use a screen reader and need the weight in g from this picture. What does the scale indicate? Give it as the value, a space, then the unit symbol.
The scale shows 1500 g
